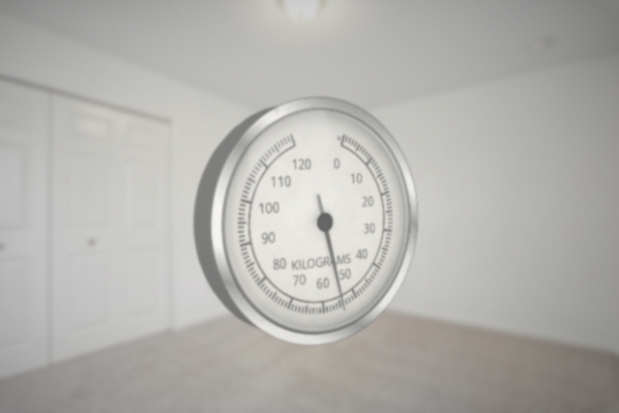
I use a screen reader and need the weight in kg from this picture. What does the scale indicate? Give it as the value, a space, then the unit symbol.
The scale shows 55 kg
